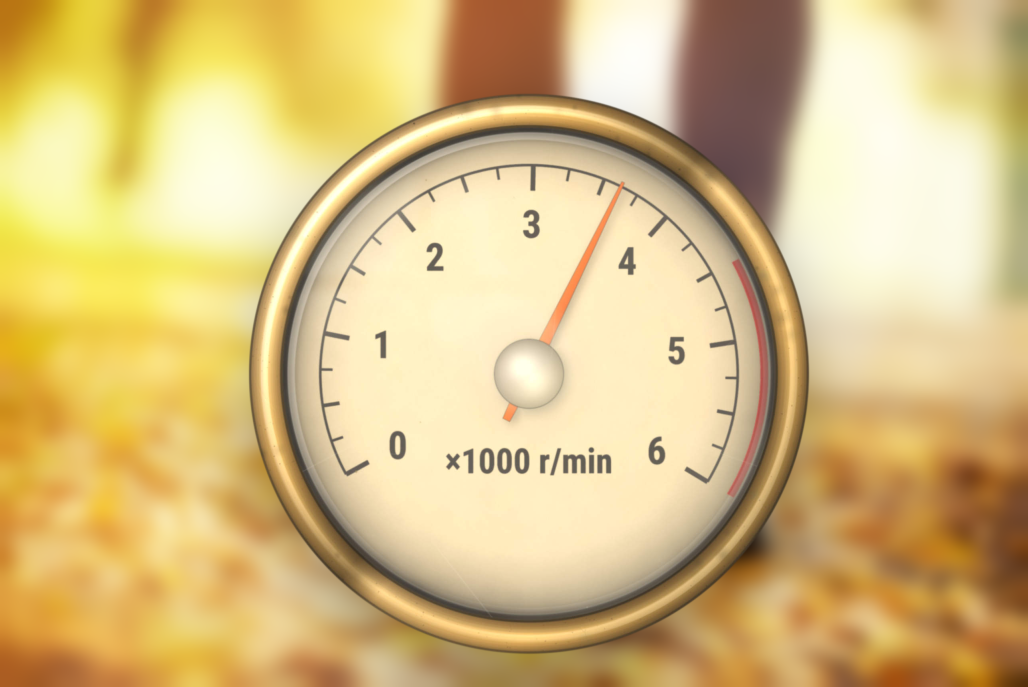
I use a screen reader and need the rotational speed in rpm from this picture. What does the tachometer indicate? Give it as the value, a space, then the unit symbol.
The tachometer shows 3625 rpm
